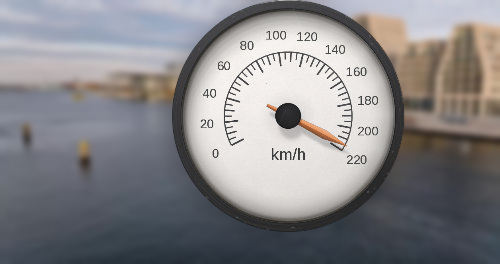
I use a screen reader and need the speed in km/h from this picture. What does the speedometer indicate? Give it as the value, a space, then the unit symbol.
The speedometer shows 215 km/h
